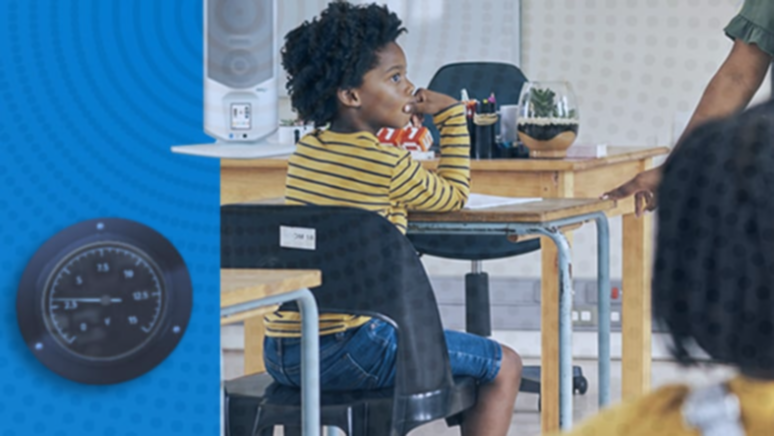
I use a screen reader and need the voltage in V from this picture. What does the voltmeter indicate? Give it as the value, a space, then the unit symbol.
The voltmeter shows 3 V
